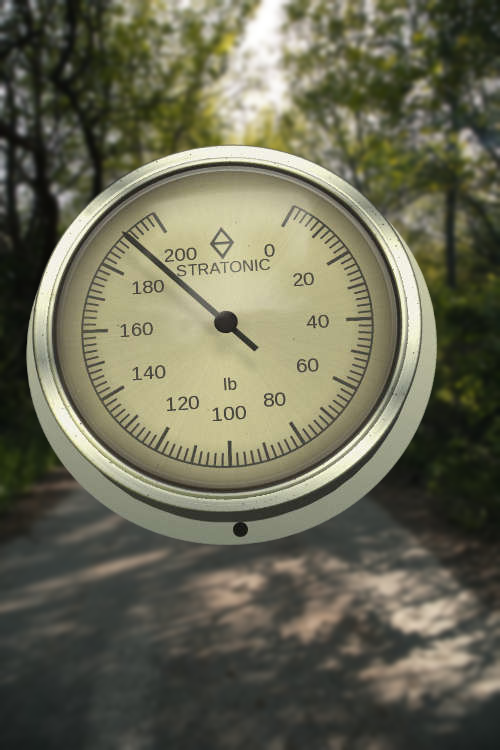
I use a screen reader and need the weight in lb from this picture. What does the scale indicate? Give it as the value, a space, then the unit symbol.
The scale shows 190 lb
